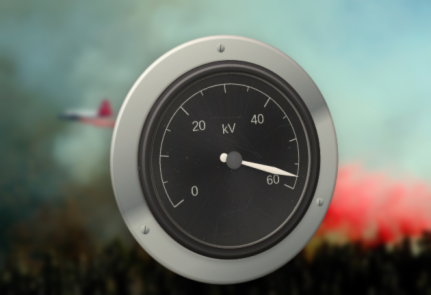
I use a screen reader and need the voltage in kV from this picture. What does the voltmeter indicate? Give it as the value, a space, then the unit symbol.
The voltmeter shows 57.5 kV
